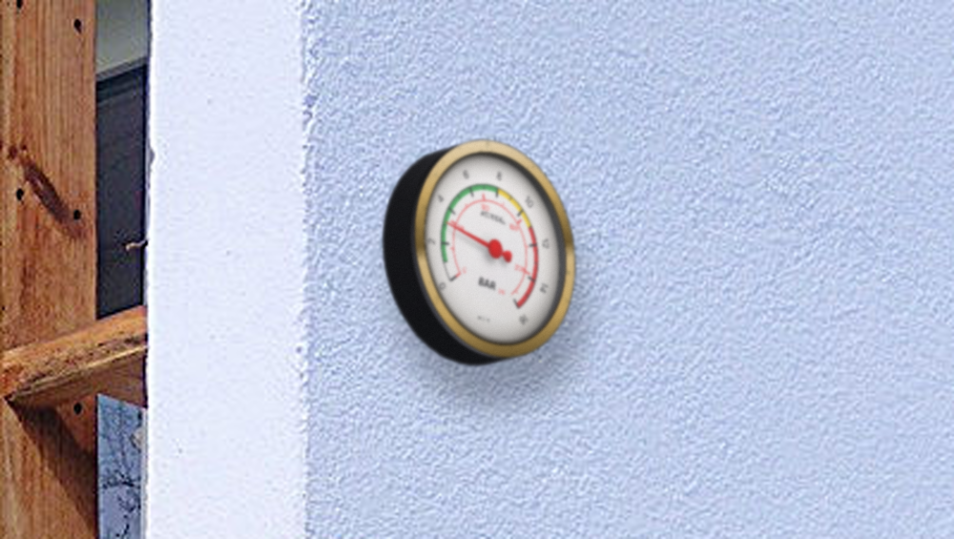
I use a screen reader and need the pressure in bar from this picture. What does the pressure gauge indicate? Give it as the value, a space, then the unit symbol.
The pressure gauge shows 3 bar
